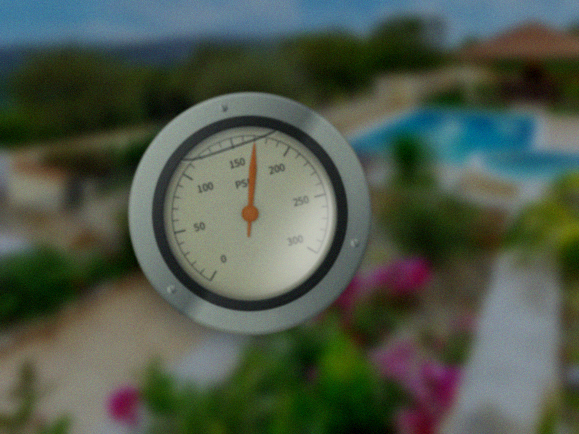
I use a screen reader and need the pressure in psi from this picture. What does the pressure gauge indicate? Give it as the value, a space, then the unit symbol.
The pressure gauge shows 170 psi
